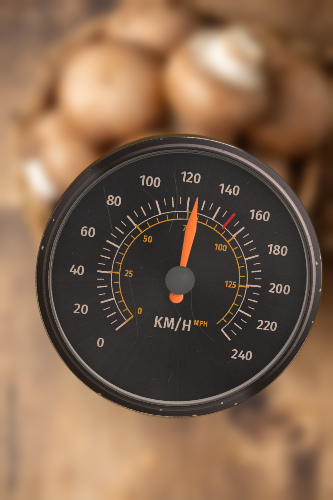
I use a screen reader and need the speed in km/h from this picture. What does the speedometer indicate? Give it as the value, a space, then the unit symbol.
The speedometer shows 125 km/h
